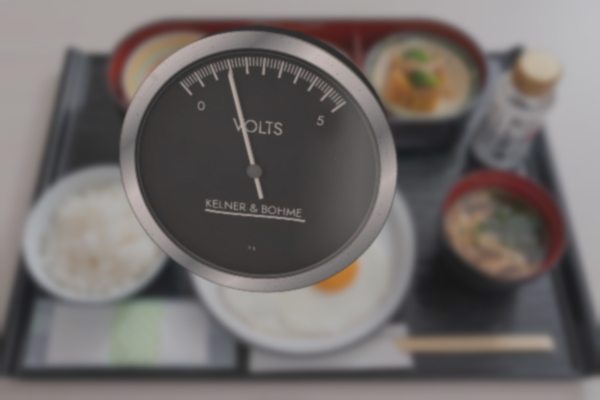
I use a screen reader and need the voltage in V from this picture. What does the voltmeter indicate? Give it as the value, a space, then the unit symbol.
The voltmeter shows 1.5 V
